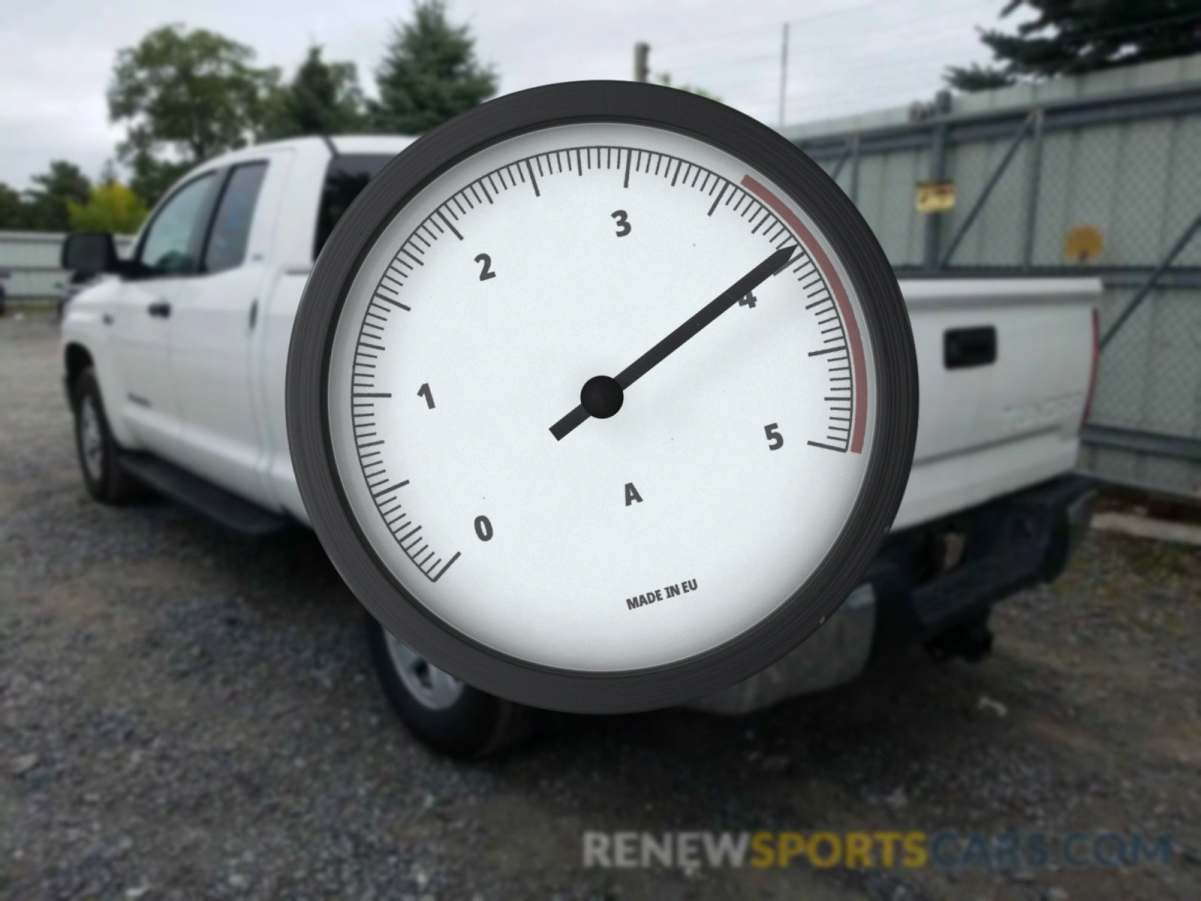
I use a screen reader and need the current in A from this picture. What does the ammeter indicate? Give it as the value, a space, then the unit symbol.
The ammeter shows 3.95 A
